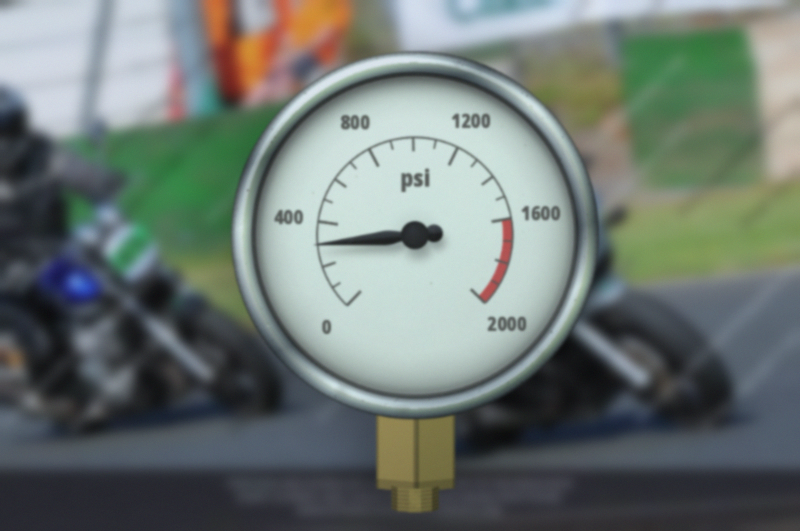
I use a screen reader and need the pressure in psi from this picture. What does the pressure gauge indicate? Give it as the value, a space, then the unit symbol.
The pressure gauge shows 300 psi
